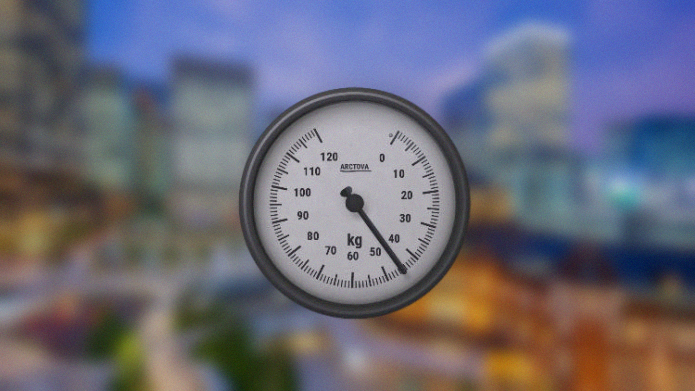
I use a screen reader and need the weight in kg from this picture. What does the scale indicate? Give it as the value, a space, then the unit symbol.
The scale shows 45 kg
